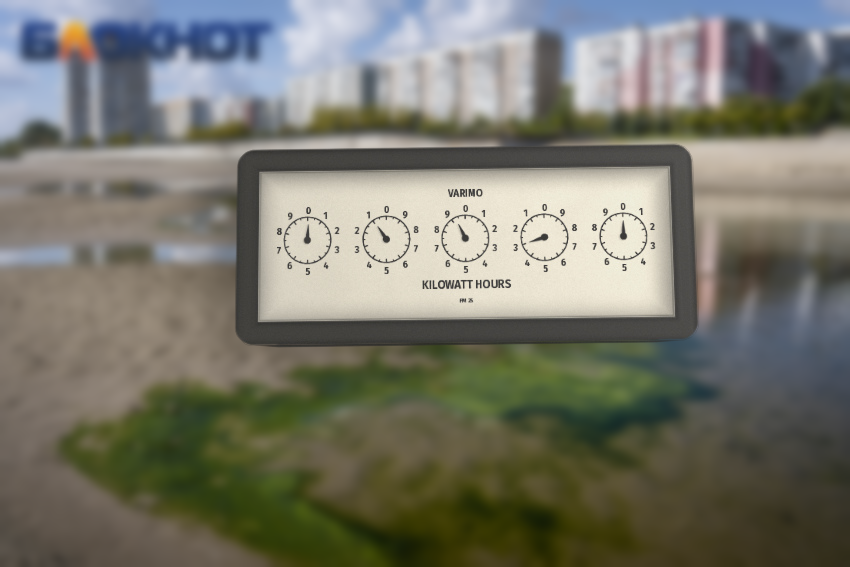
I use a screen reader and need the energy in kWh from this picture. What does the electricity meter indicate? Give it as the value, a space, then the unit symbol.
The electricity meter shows 930 kWh
